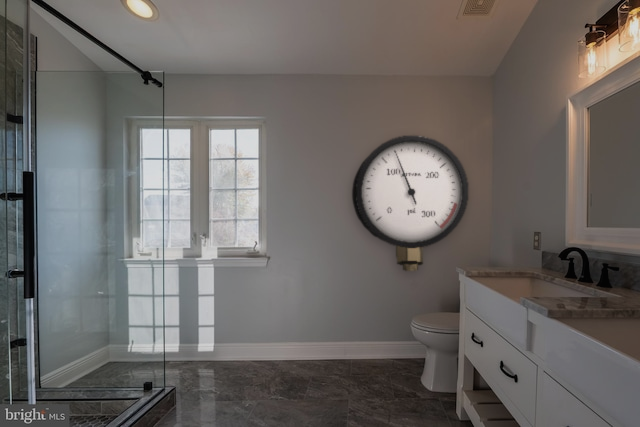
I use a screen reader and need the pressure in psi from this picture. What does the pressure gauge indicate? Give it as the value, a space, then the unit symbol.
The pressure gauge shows 120 psi
